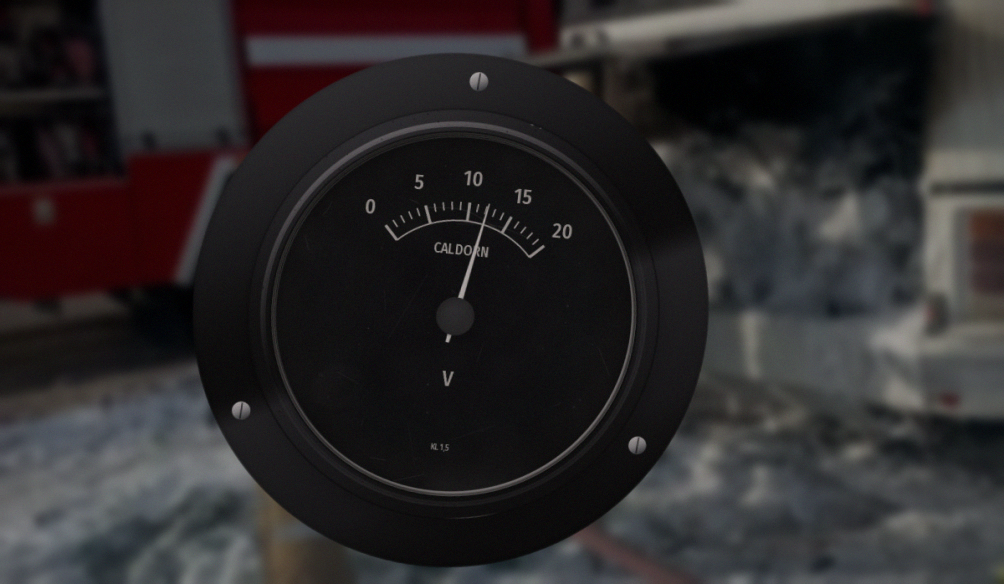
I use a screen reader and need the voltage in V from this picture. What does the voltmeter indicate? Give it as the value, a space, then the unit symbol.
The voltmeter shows 12 V
